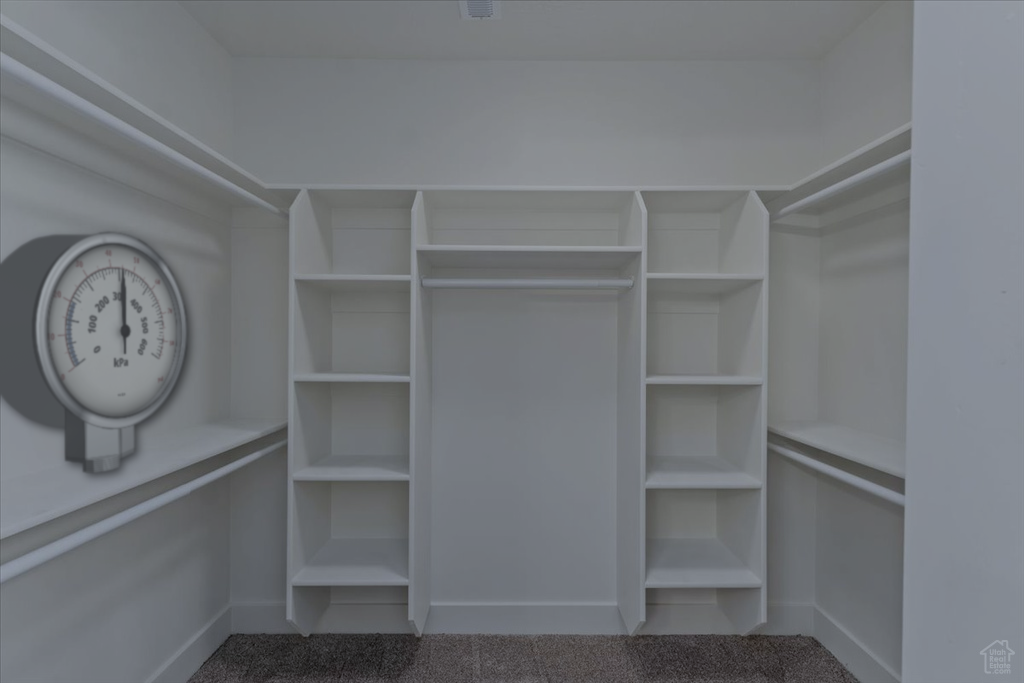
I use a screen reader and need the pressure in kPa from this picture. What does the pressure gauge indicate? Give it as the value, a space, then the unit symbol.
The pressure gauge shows 300 kPa
